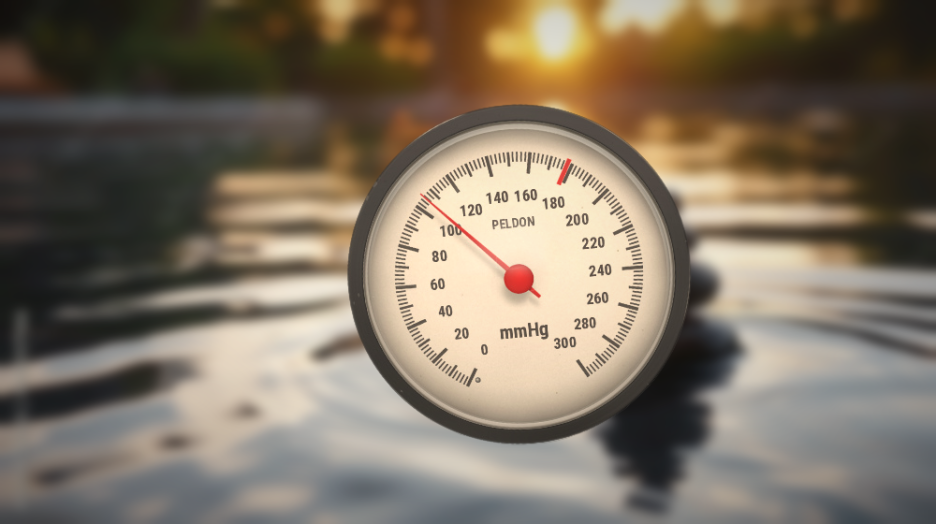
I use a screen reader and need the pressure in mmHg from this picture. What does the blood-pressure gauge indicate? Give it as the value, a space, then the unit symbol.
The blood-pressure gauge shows 106 mmHg
